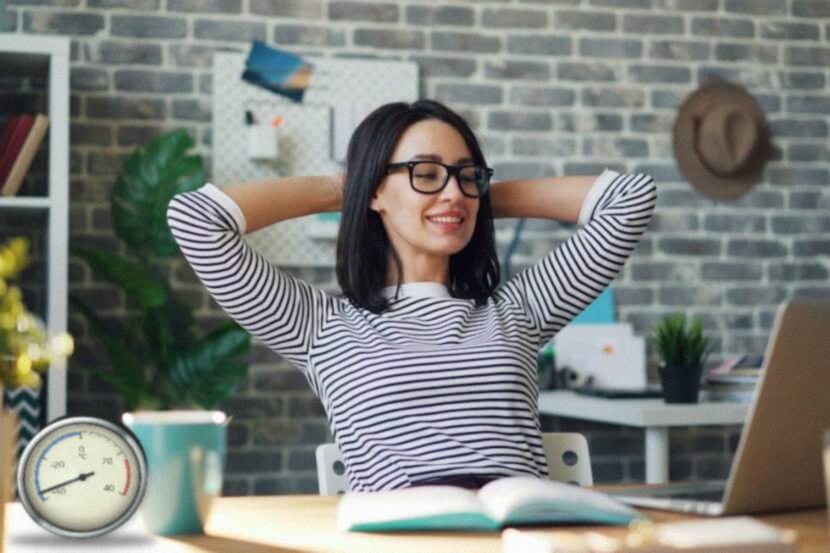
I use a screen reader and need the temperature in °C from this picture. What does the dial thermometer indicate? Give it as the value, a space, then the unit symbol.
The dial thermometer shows -36 °C
